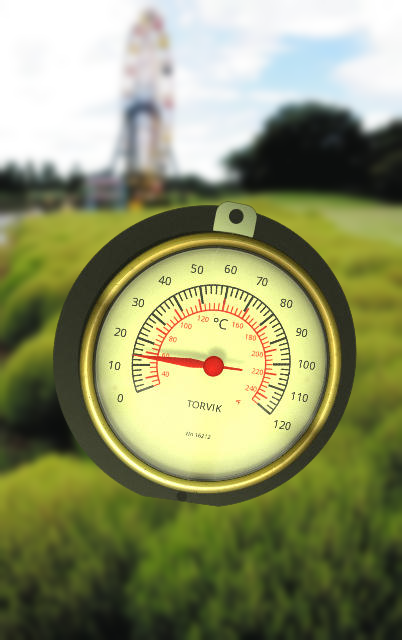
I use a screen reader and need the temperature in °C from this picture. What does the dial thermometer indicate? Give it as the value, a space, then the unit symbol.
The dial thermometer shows 14 °C
